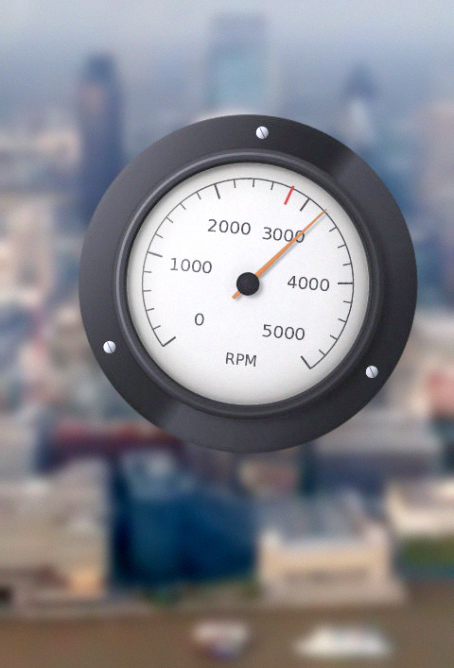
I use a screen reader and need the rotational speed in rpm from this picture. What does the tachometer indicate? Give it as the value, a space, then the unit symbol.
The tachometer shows 3200 rpm
